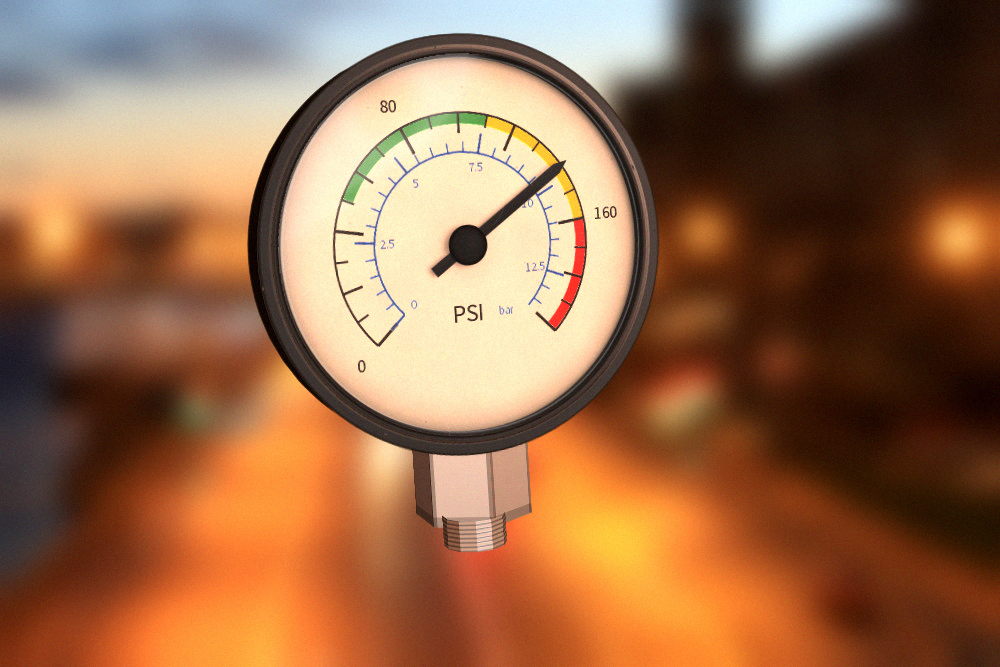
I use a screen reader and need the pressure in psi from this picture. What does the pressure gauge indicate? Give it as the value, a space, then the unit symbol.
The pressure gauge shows 140 psi
